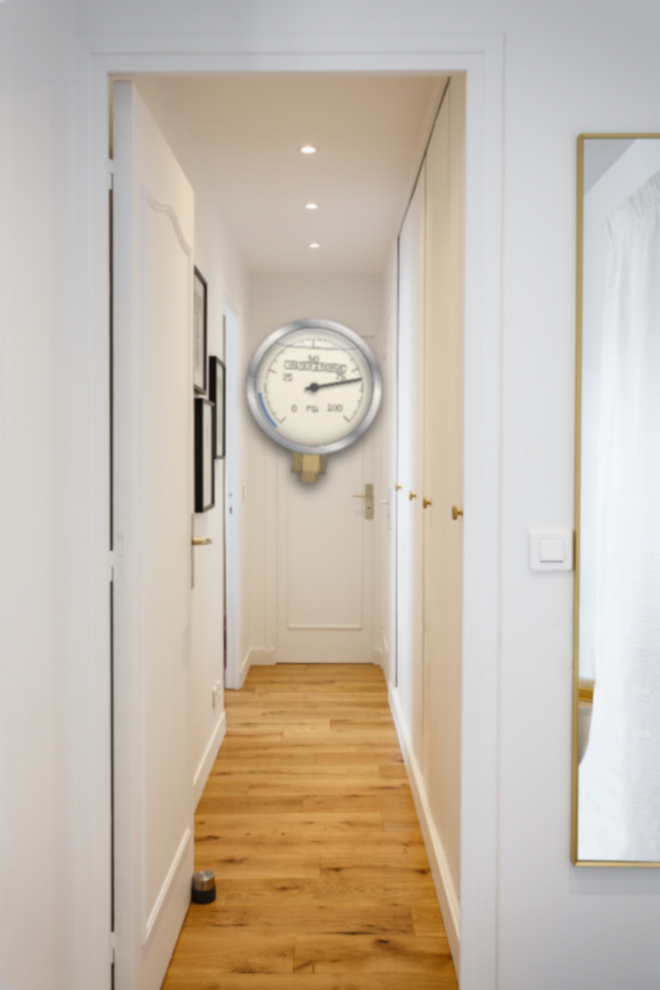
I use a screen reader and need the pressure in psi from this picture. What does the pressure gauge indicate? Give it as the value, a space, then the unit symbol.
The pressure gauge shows 80 psi
